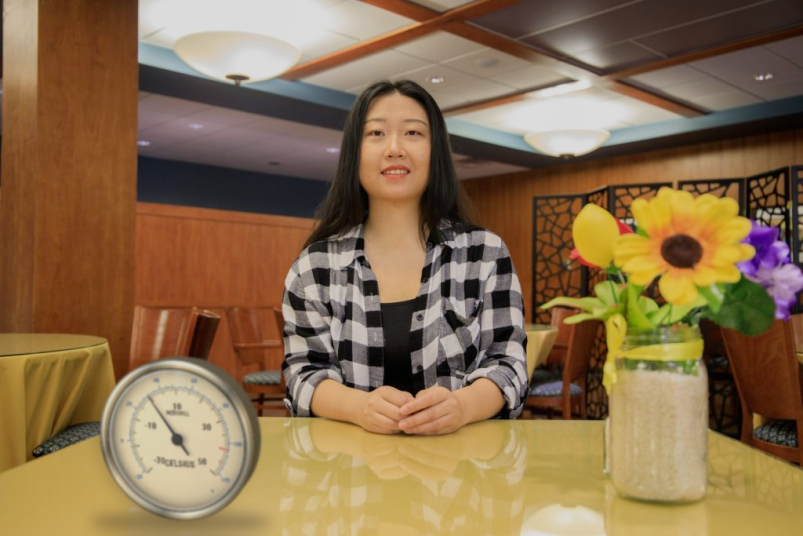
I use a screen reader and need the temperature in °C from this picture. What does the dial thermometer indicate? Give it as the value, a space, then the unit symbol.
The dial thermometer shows 0 °C
